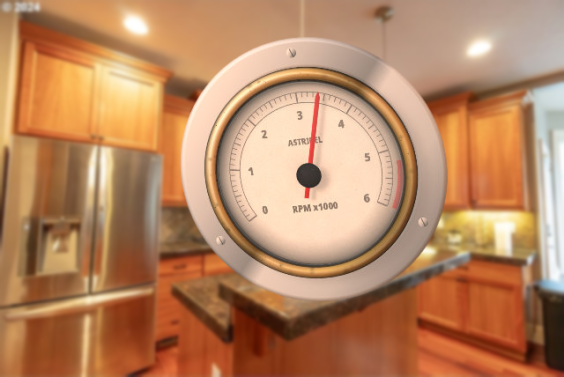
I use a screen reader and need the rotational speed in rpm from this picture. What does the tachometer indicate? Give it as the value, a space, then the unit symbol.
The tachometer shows 3400 rpm
